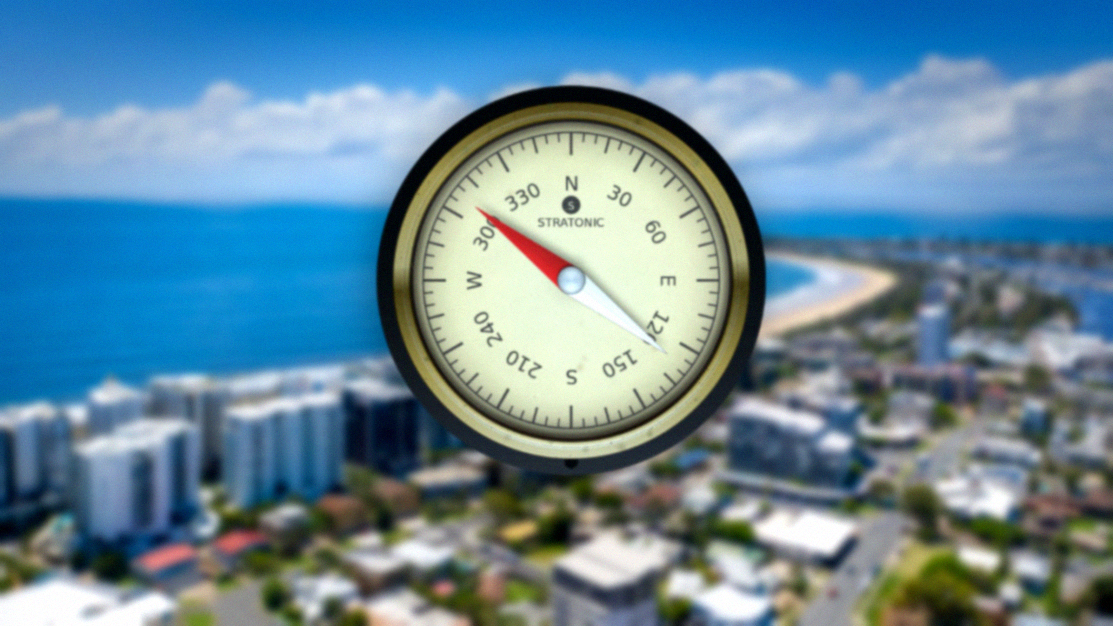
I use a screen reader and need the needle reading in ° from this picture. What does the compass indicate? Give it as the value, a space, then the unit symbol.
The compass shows 307.5 °
